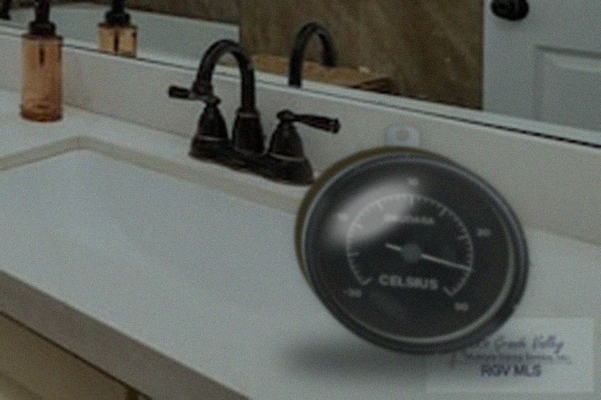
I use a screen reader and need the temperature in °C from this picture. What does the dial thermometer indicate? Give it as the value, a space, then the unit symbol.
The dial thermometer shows 40 °C
